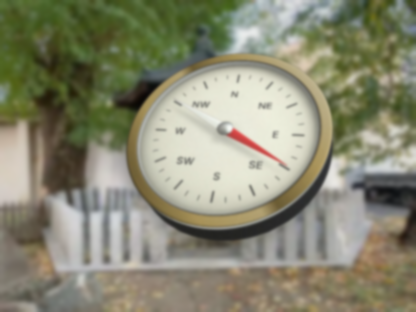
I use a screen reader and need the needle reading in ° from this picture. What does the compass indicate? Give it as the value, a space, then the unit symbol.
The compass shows 120 °
